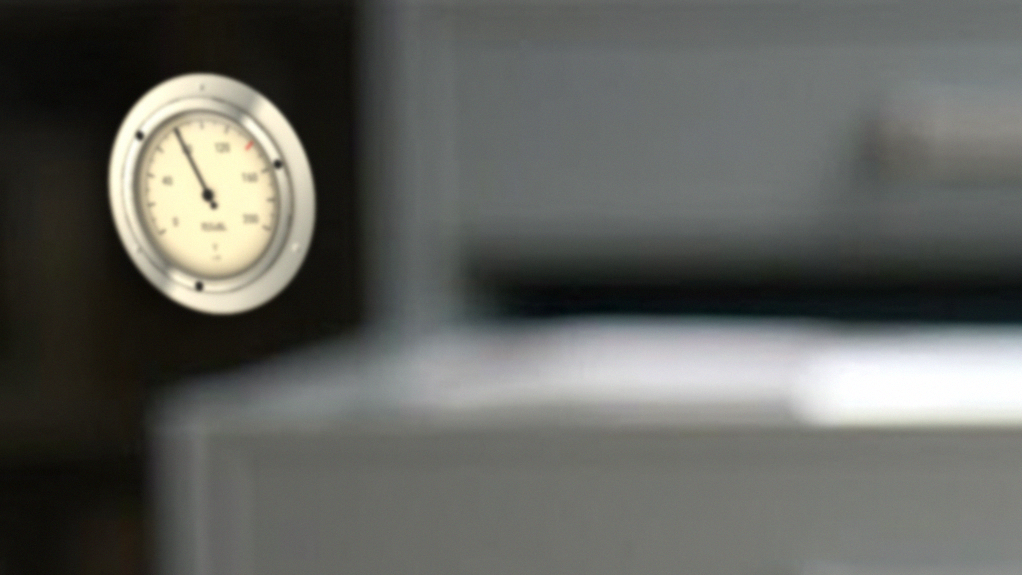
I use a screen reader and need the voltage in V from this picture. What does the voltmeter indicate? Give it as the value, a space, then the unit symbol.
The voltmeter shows 80 V
